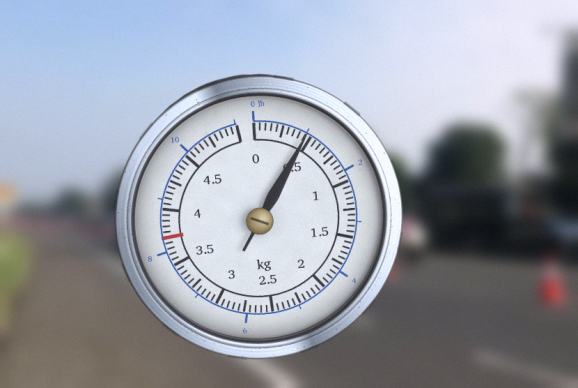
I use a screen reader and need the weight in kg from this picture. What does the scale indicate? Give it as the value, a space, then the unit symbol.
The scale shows 0.45 kg
